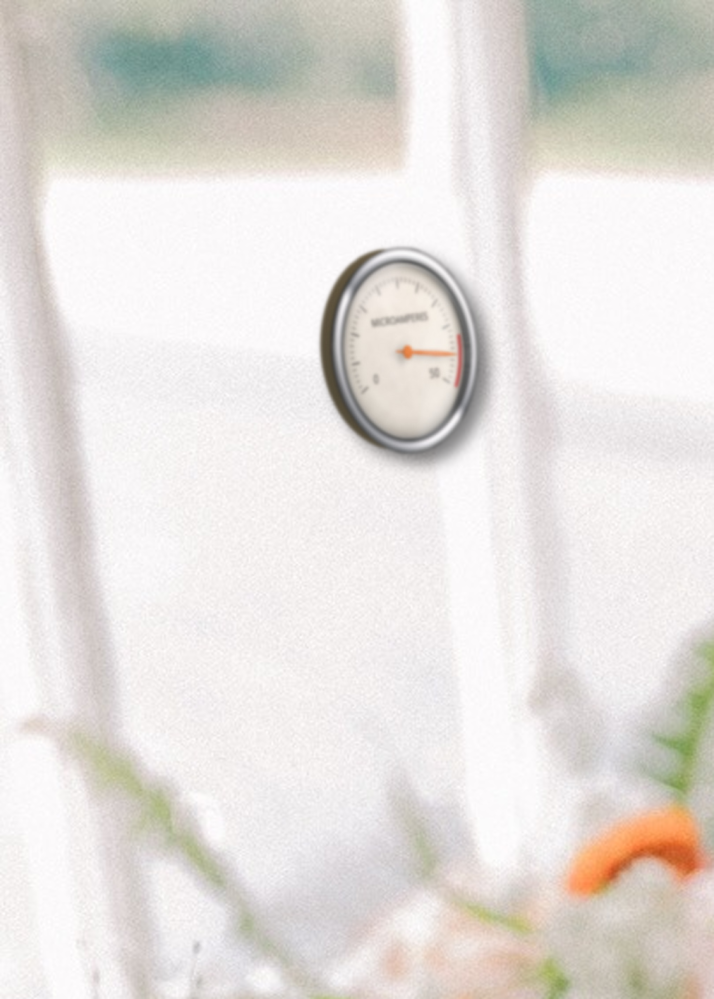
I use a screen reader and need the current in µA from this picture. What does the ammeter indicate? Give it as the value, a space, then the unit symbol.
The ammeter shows 45 µA
